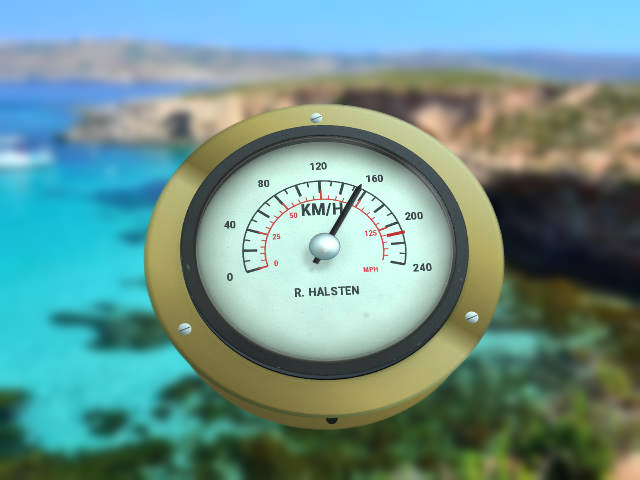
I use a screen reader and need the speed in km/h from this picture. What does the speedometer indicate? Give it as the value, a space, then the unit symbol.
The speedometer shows 155 km/h
